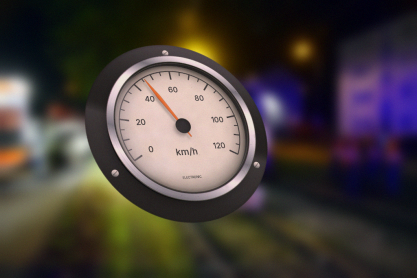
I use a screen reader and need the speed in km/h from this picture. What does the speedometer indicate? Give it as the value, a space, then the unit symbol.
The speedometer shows 45 km/h
